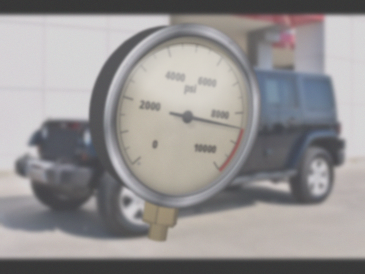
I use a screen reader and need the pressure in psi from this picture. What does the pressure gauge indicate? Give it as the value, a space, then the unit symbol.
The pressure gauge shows 8500 psi
